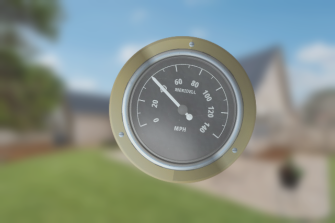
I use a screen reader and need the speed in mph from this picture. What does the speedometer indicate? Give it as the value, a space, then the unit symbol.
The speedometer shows 40 mph
